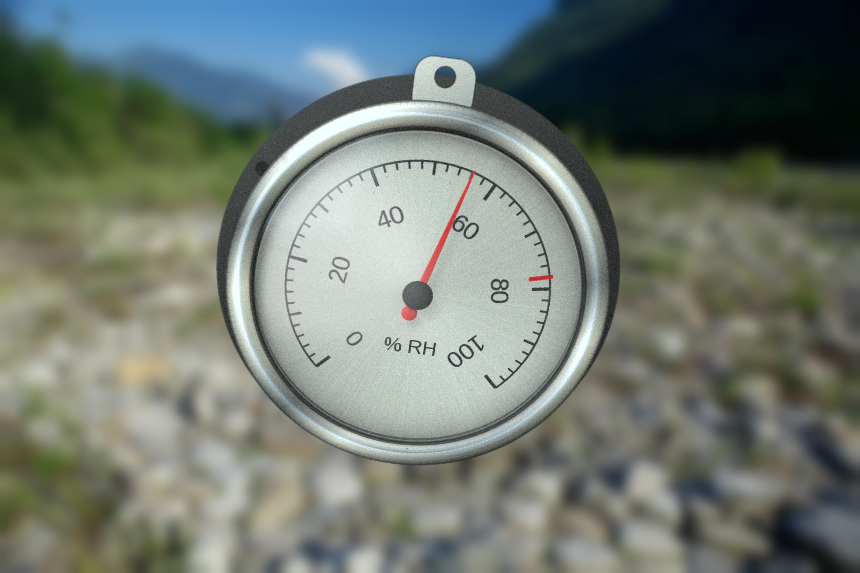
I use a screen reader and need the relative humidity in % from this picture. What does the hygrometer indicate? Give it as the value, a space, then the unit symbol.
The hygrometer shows 56 %
